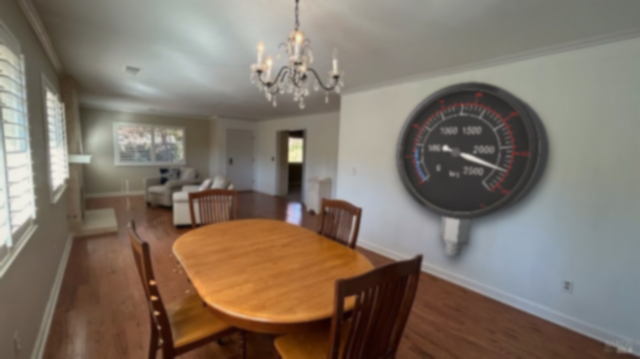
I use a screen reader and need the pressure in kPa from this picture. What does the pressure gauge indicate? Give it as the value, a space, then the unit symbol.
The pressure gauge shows 2250 kPa
